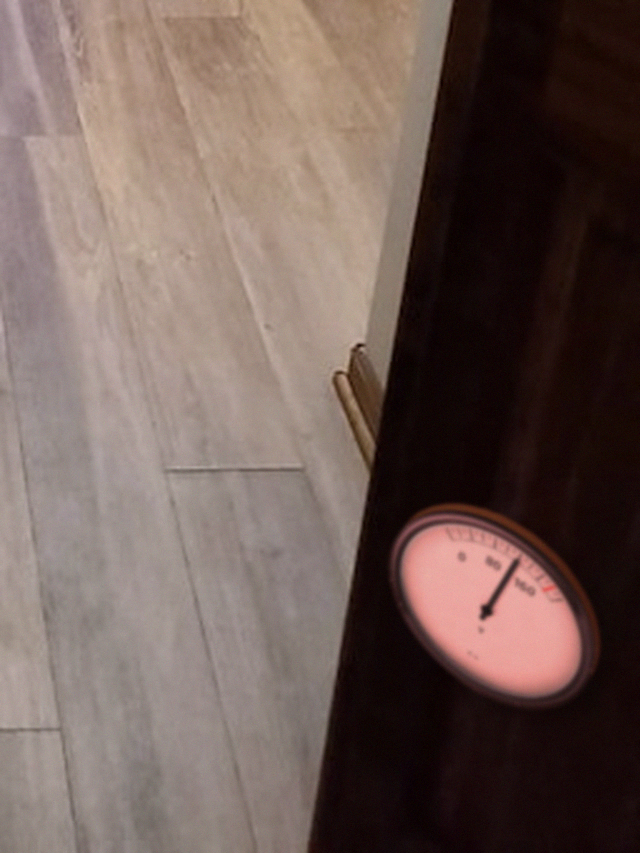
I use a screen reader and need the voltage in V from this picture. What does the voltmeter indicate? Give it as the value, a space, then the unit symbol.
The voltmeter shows 120 V
